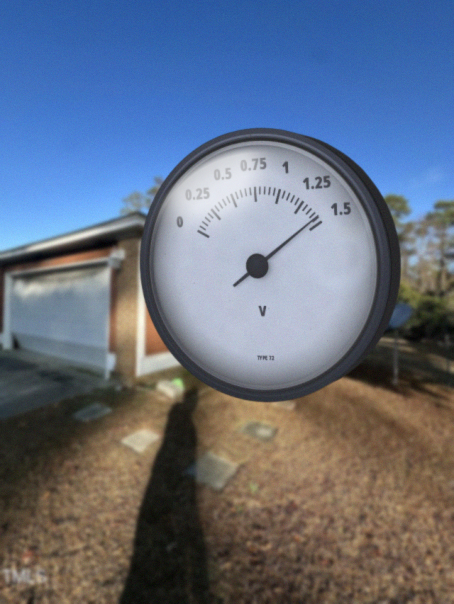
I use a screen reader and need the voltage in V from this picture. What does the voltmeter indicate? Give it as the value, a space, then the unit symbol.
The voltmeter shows 1.45 V
